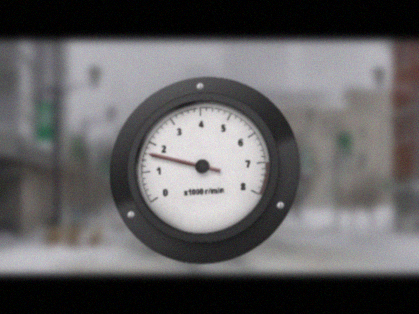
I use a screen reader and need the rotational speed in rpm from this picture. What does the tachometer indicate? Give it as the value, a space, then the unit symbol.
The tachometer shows 1600 rpm
